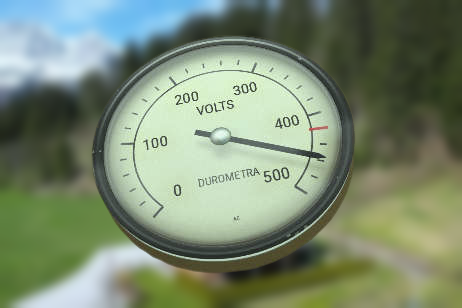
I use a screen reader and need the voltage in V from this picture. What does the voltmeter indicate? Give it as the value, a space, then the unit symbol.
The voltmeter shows 460 V
